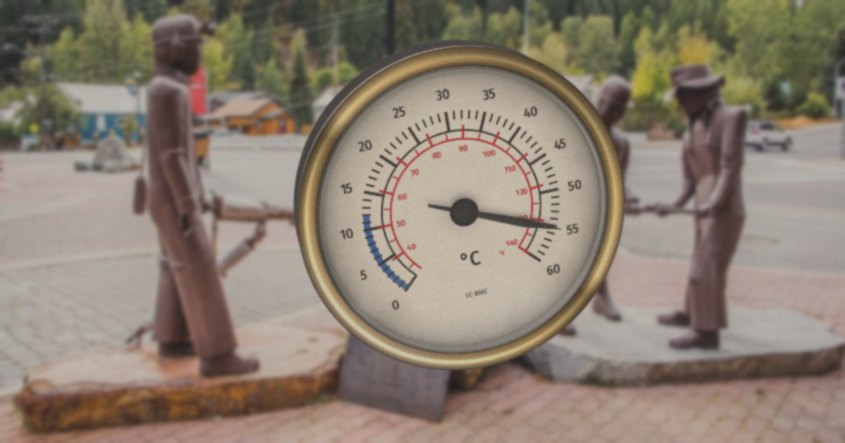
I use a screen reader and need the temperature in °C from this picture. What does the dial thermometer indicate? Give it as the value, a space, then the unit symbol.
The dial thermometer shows 55 °C
